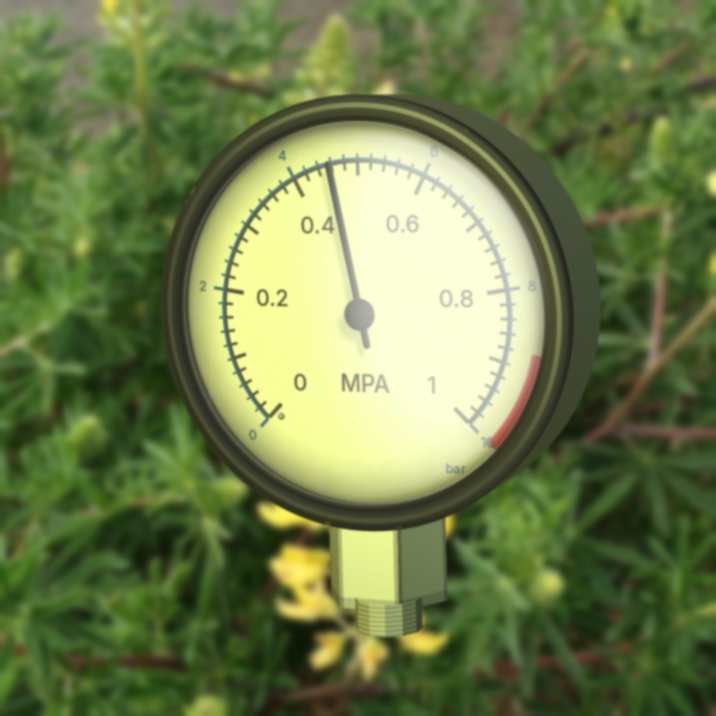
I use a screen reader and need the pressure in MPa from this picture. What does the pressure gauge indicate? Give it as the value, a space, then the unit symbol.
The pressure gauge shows 0.46 MPa
